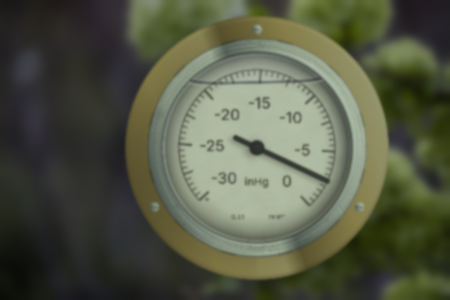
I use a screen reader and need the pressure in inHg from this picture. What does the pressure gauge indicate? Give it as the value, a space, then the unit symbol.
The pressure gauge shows -2.5 inHg
